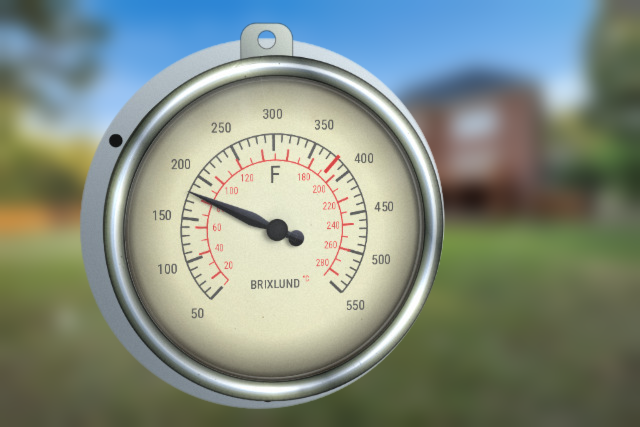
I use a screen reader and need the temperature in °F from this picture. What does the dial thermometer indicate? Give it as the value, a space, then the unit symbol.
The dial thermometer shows 180 °F
